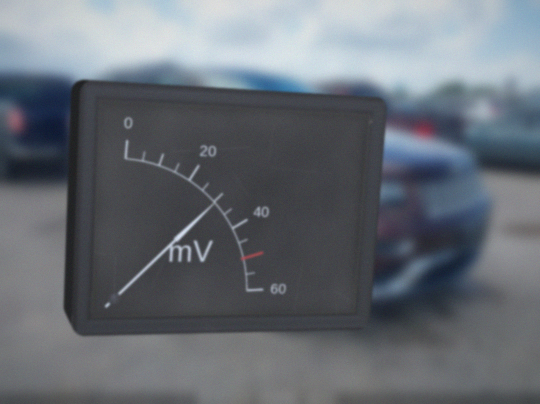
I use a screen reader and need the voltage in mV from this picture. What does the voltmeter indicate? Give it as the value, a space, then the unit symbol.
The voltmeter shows 30 mV
